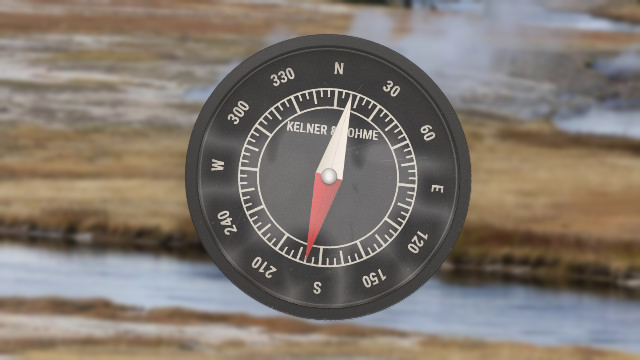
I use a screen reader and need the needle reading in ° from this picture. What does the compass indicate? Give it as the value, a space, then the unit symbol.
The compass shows 190 °
